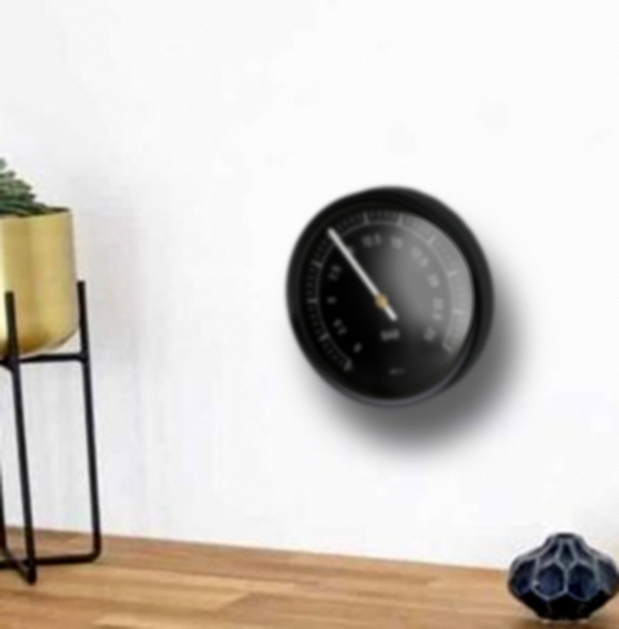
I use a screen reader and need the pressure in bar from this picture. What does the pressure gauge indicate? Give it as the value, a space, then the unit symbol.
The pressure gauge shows 10 bar
